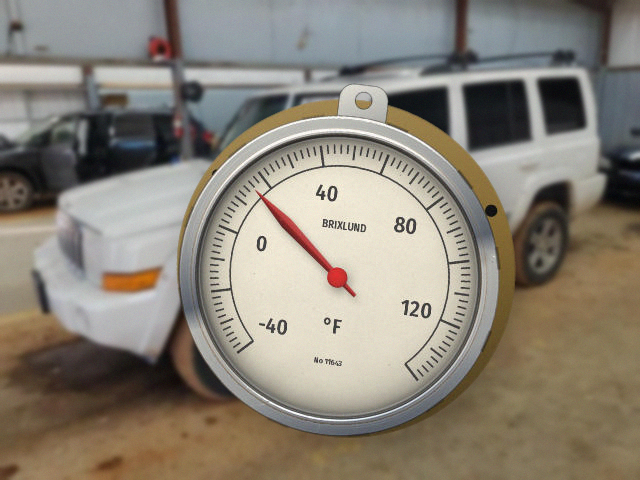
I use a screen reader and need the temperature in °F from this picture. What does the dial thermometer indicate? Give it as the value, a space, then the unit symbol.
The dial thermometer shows 16 °F
